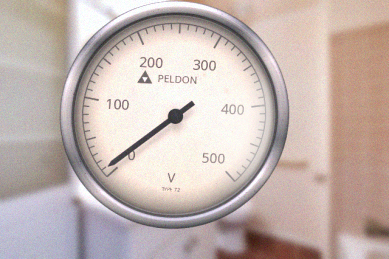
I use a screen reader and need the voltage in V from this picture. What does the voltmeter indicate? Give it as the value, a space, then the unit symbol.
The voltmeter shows 10 V
